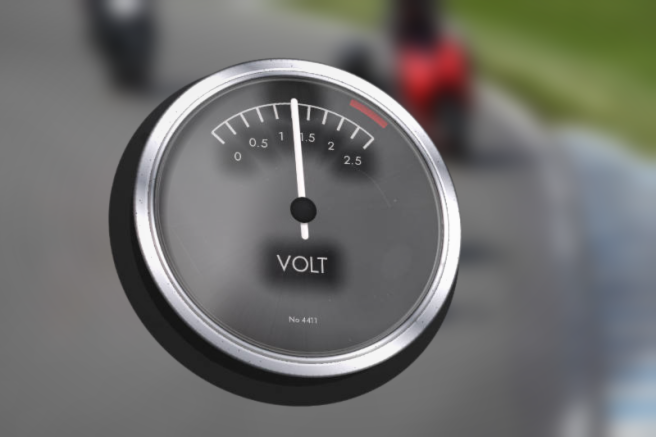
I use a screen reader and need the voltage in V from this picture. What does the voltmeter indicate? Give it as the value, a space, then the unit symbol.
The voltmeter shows 1.25 V
